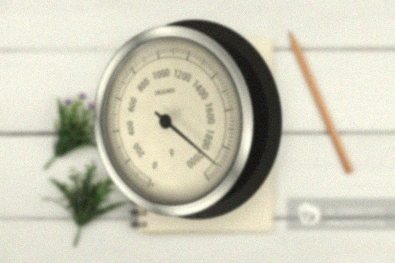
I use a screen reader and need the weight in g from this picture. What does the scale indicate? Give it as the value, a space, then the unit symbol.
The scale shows 1900 g
